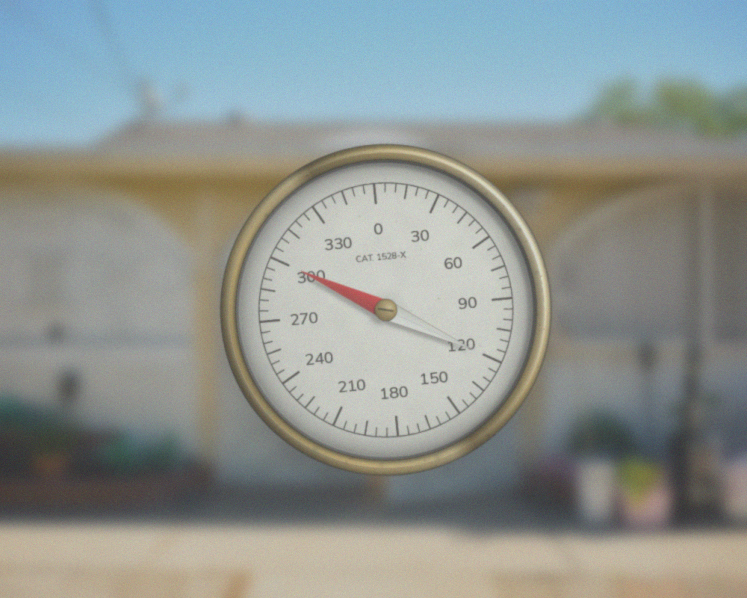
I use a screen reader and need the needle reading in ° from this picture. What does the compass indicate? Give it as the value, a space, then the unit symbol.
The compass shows 300 °
